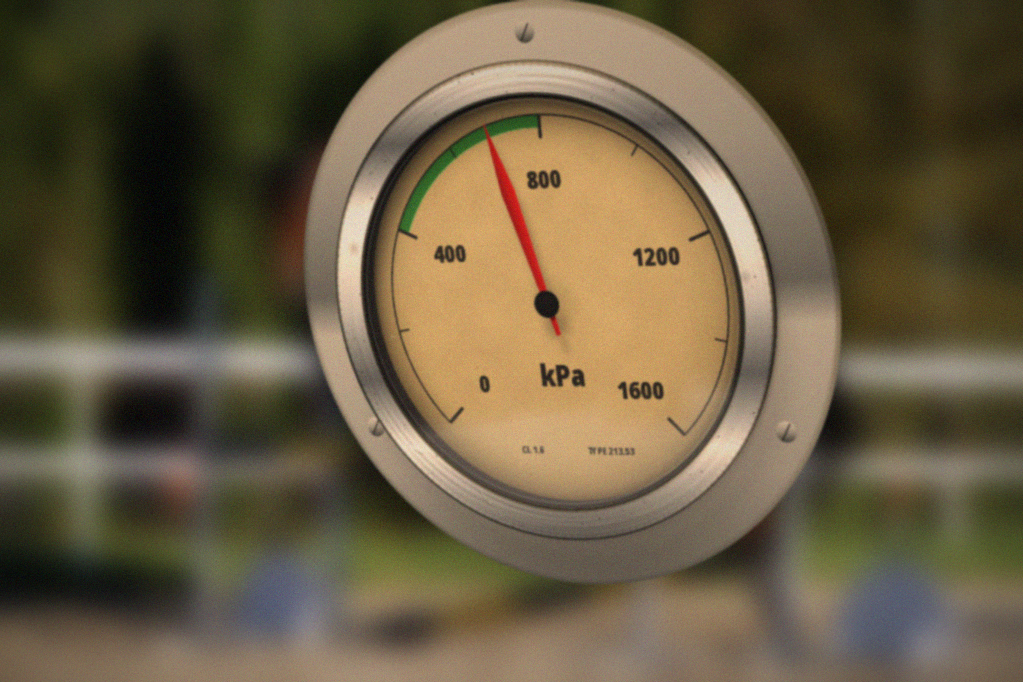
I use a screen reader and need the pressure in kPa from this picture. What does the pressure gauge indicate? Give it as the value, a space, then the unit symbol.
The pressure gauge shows 700 kPa
